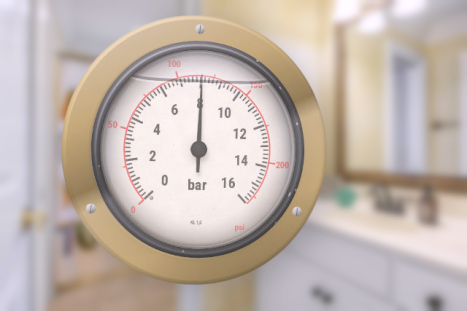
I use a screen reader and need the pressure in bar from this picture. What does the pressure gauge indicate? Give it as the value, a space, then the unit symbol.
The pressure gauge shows 8 bar
